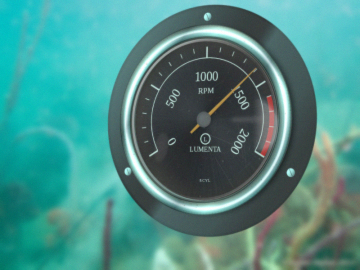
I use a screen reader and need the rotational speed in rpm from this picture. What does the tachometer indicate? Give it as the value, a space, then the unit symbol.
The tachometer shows 1400 rpm
